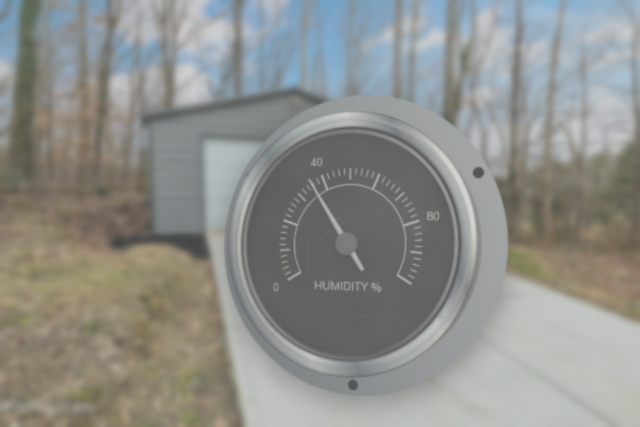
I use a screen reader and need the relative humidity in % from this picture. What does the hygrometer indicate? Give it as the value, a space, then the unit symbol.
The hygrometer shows 36 %
